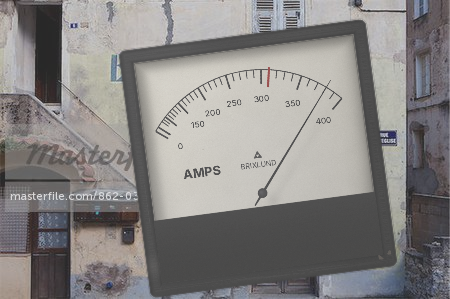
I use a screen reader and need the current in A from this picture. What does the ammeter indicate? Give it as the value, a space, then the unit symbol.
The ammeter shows 380 A
